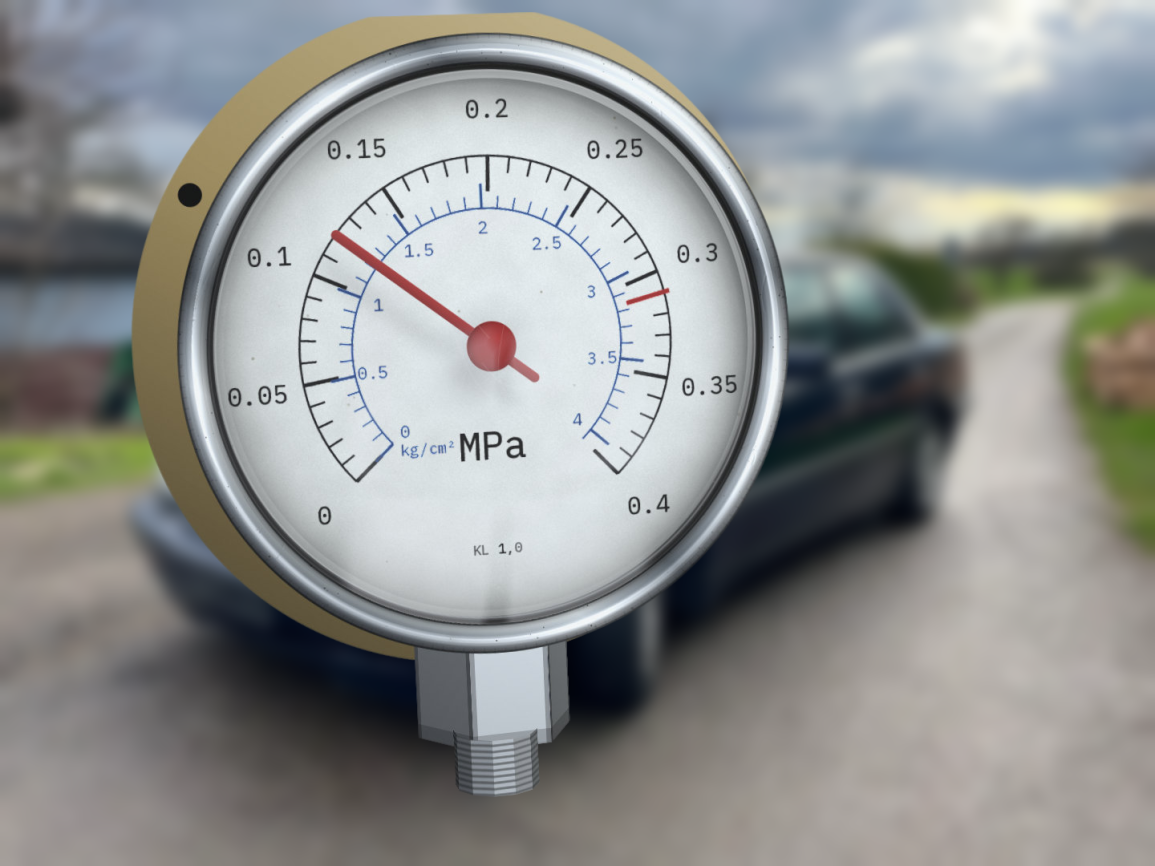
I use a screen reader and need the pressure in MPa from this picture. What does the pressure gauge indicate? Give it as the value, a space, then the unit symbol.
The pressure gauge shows 0.12 MPa
